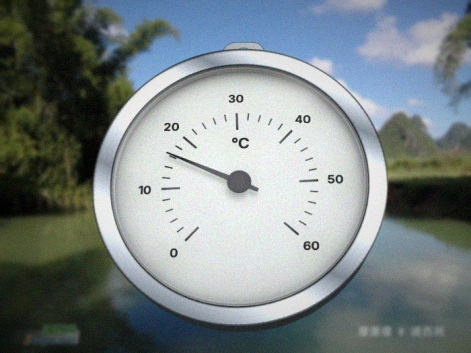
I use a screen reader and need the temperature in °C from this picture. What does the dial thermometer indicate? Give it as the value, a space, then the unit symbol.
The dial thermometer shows 16 °C
